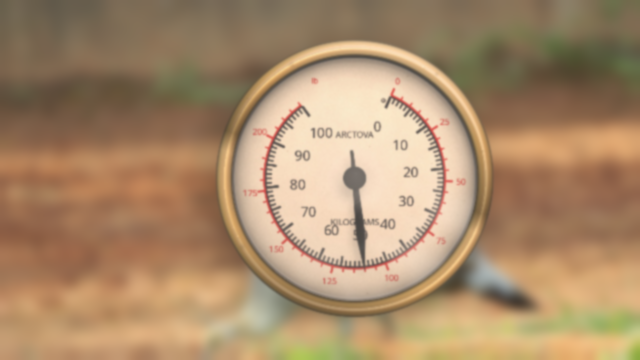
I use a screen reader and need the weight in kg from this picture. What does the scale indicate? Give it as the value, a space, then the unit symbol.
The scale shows 50 kg
